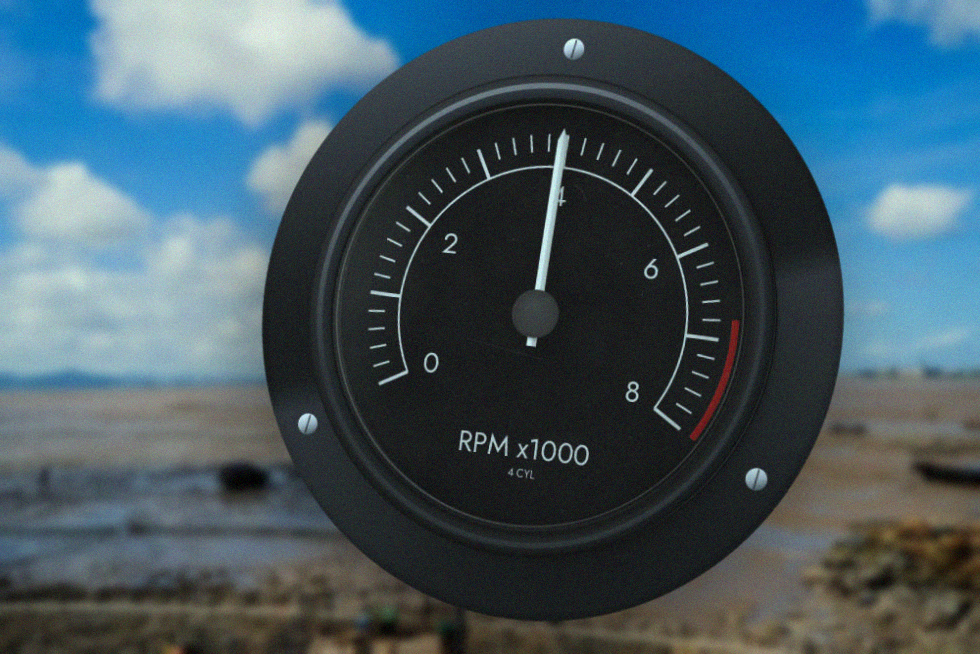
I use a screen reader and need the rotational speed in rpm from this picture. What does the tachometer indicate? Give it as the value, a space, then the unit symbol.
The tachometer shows 4000 rpm
